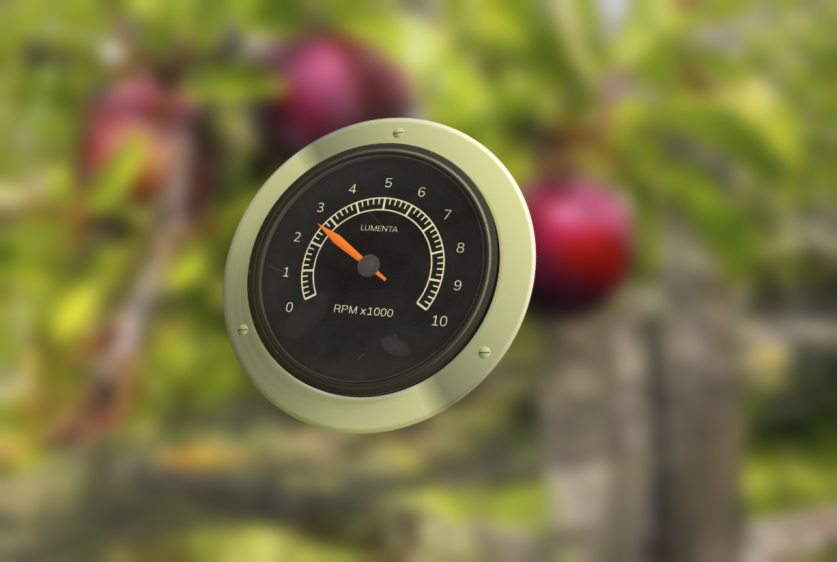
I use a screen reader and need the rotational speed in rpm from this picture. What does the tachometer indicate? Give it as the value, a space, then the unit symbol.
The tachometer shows 2600 rpm
